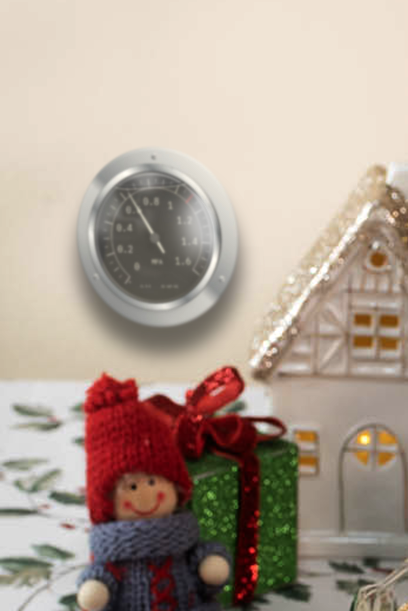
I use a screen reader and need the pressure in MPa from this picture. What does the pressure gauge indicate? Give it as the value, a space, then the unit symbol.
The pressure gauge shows 0.65 MPa
